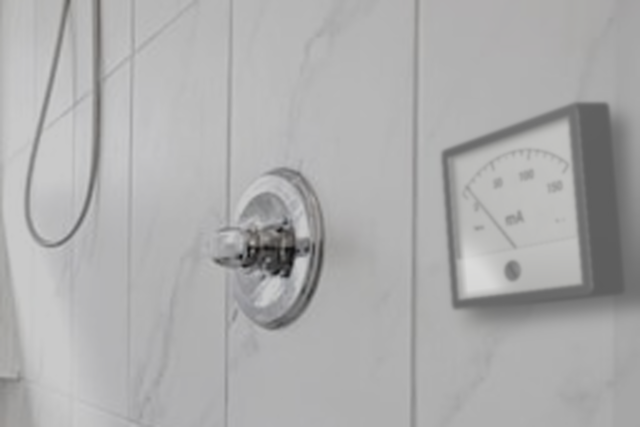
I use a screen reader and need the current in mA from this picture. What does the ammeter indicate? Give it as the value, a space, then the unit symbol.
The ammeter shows 10 mA
